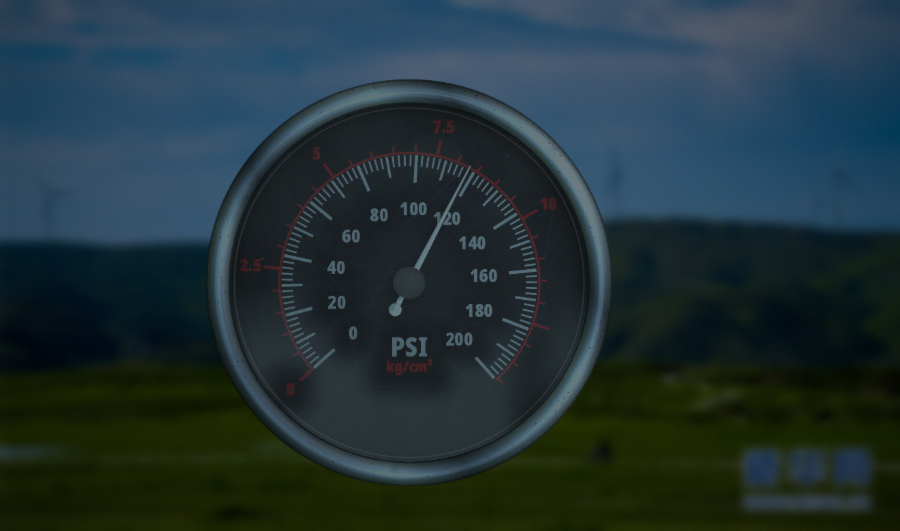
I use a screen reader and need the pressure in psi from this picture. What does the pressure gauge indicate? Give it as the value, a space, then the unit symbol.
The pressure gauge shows 118 psi
